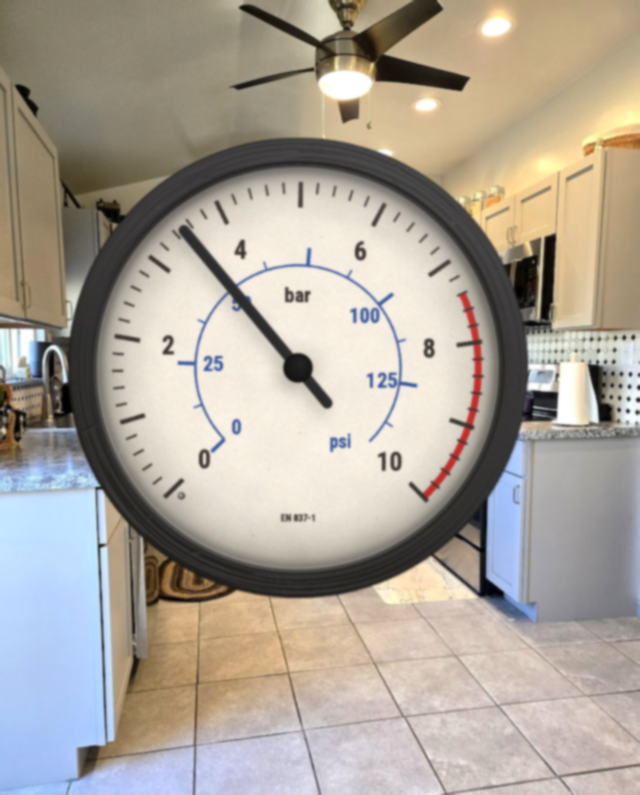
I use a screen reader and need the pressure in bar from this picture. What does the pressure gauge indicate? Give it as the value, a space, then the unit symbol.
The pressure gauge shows 3.5 bar
